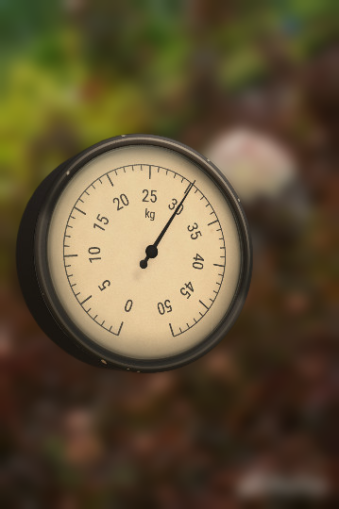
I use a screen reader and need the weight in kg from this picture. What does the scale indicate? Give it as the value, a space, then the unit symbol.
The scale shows 30 kg
